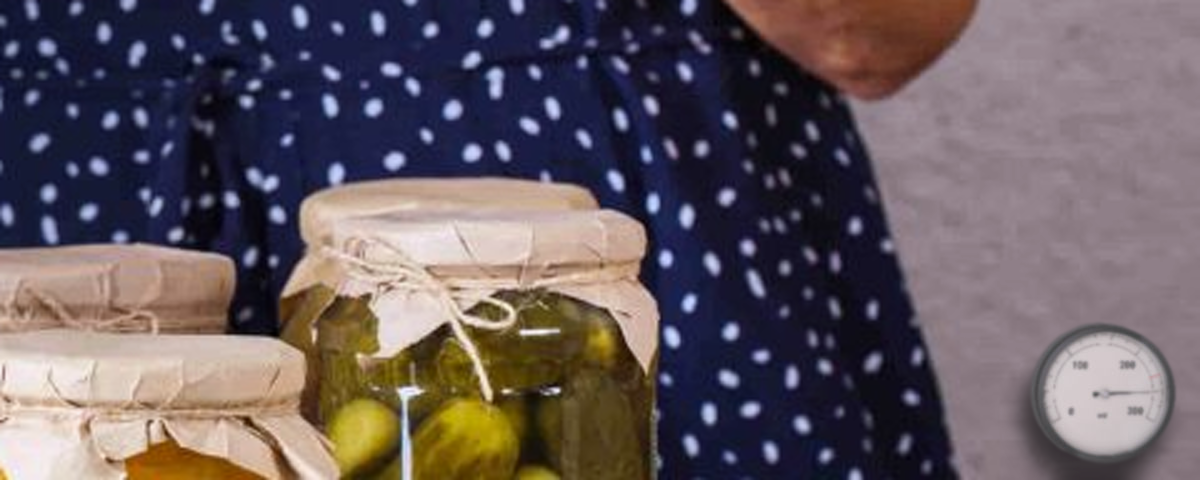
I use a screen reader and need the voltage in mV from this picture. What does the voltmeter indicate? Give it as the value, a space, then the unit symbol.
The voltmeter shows 260 mV
